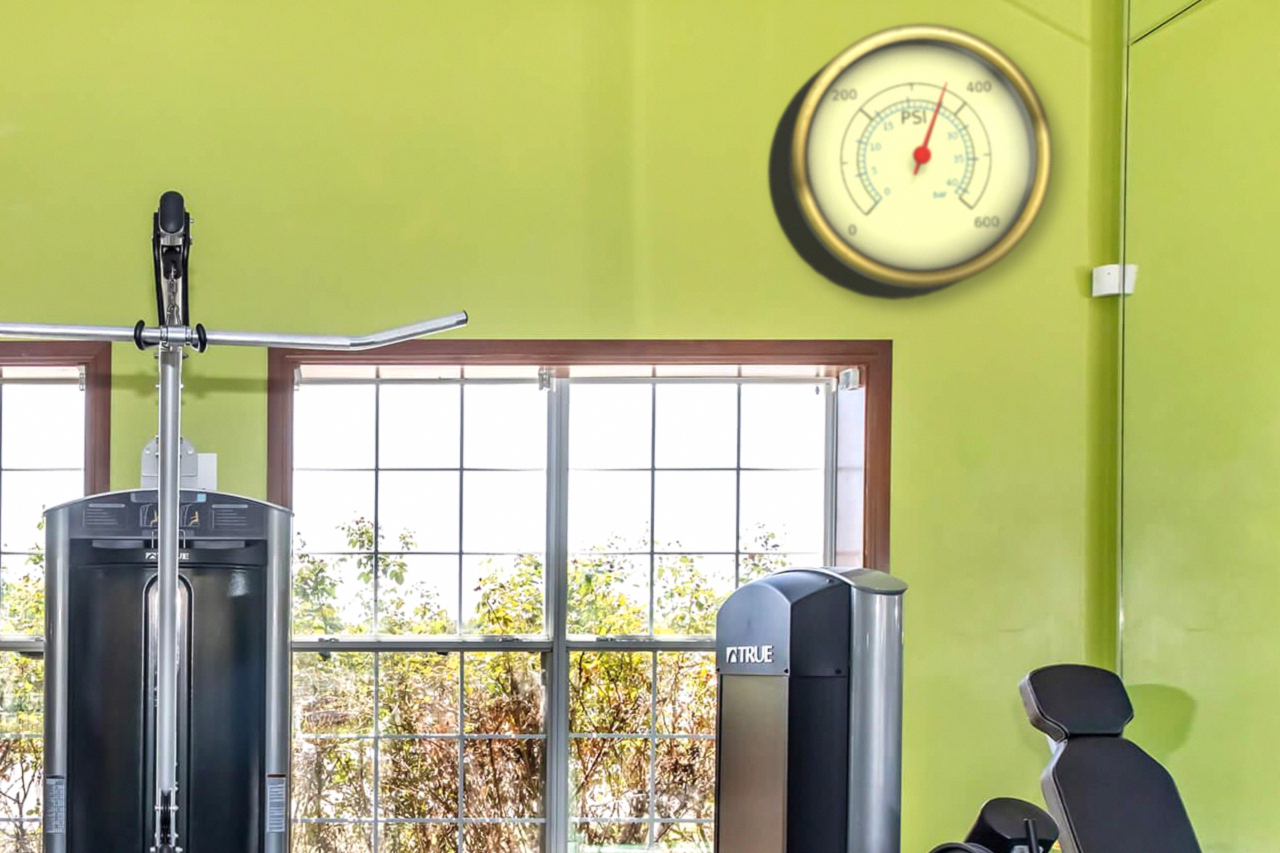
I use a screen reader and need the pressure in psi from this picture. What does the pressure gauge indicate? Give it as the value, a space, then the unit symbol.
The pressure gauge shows 350 psi
